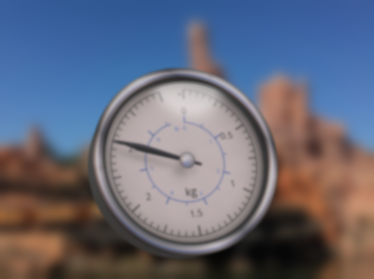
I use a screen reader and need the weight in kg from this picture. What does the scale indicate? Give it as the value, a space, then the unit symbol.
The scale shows 2.5 kg
